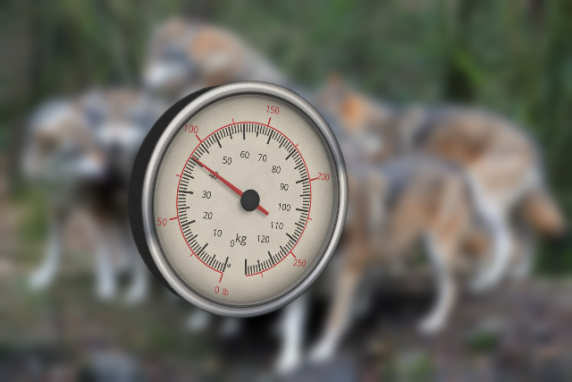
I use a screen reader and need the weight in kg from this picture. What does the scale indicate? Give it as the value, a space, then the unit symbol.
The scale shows 40 kg
